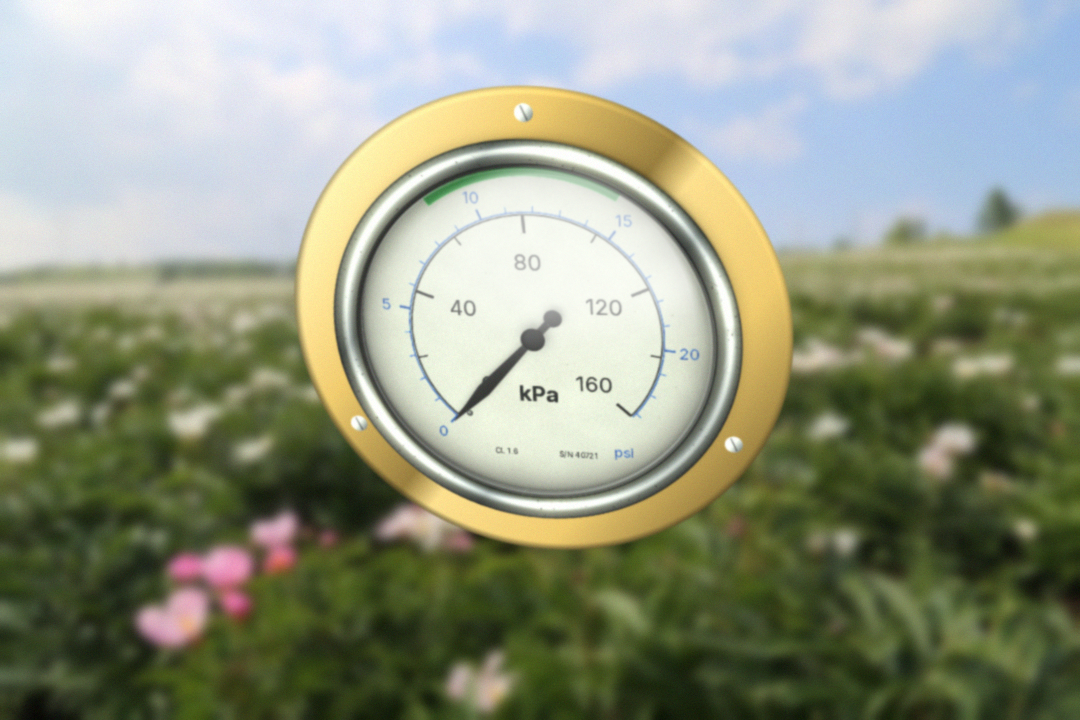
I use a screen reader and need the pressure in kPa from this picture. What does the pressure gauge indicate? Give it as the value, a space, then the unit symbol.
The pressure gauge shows 0 kPa
